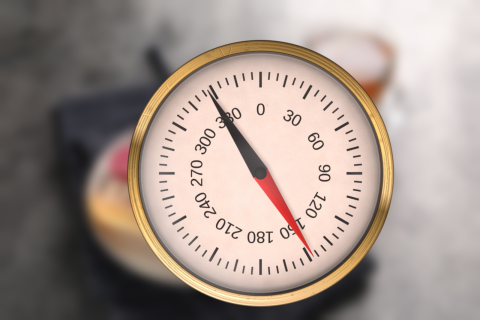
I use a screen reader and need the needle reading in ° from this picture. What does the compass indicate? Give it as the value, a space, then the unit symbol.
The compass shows 147.5 °
